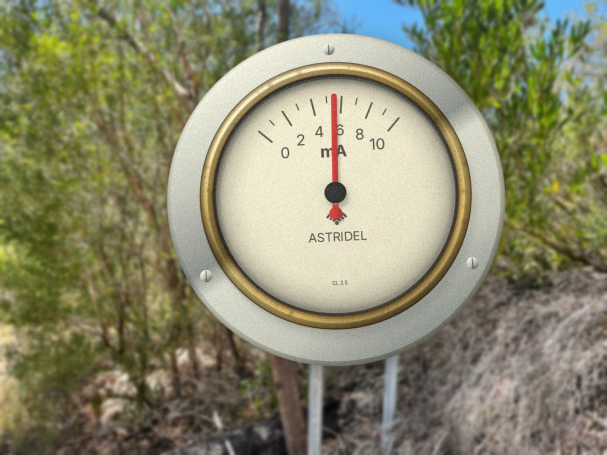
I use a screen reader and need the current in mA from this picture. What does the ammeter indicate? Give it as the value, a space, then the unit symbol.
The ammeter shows 5.5 mA
